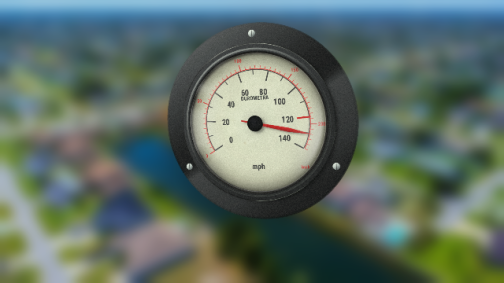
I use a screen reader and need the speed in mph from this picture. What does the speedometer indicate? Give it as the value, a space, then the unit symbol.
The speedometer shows 130 mph
